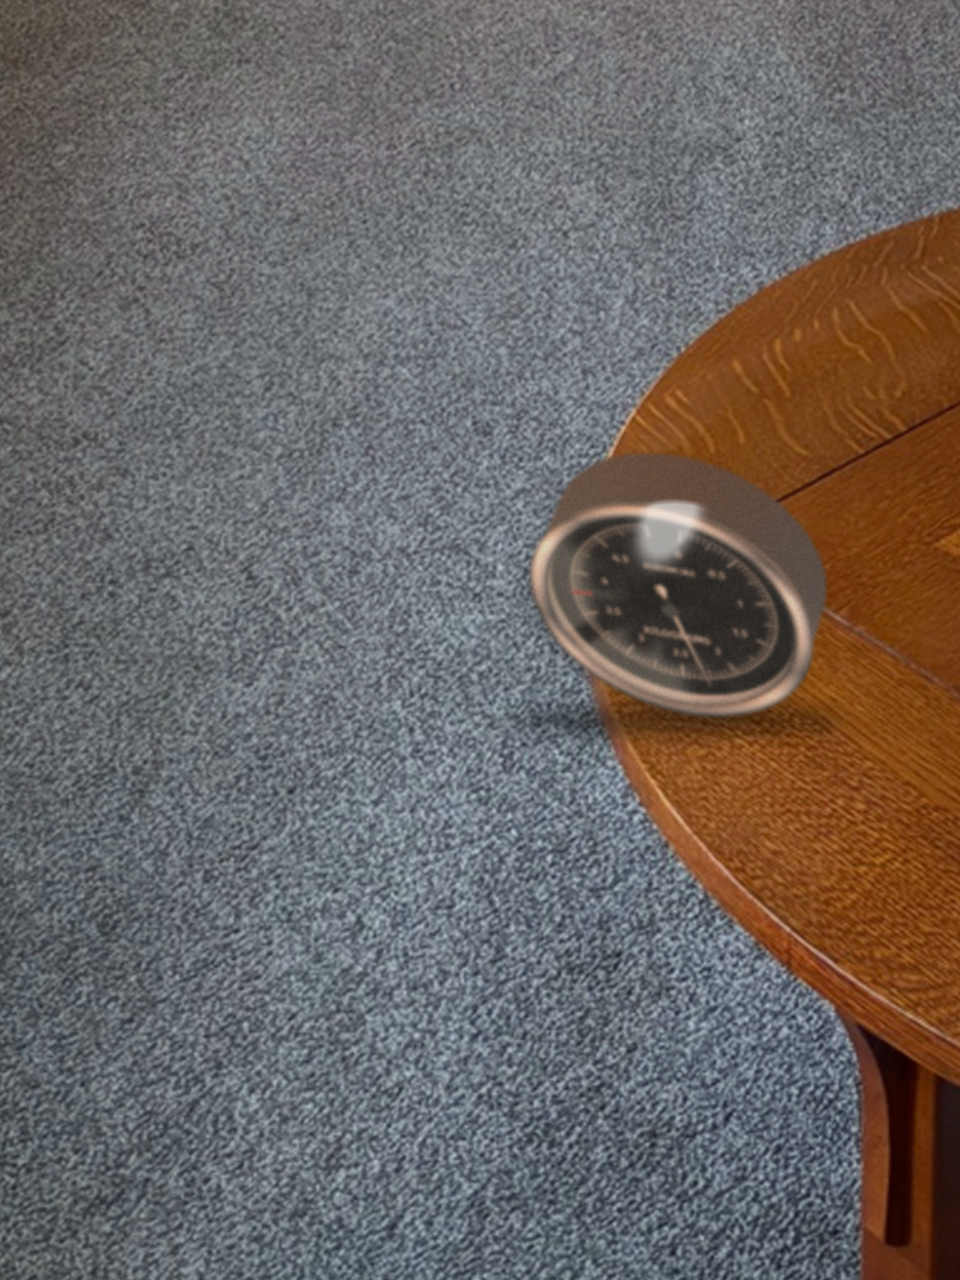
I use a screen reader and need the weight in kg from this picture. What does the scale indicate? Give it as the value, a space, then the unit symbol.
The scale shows 2.25 kg
